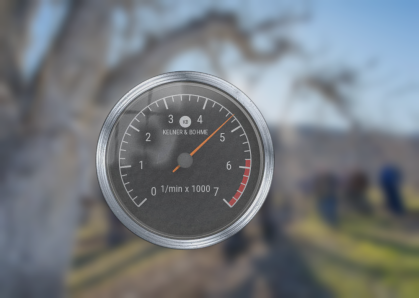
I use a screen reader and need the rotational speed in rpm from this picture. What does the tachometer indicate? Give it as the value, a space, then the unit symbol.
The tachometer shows 4700 rpm
